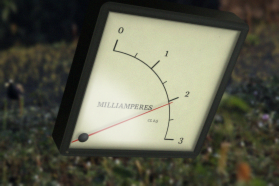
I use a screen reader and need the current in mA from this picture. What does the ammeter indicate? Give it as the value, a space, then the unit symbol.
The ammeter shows 2 mA
